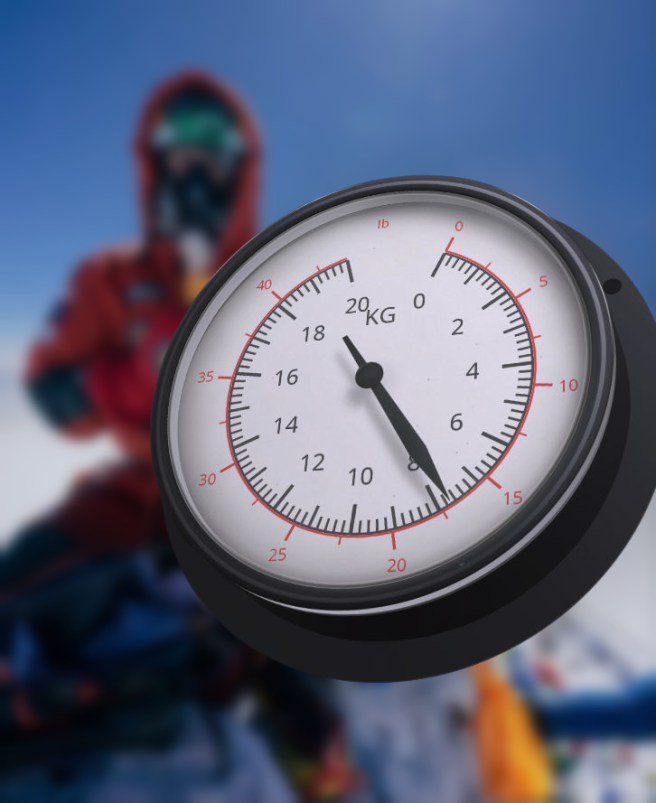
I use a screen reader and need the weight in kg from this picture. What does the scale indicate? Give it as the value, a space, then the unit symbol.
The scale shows 7.7 kg
